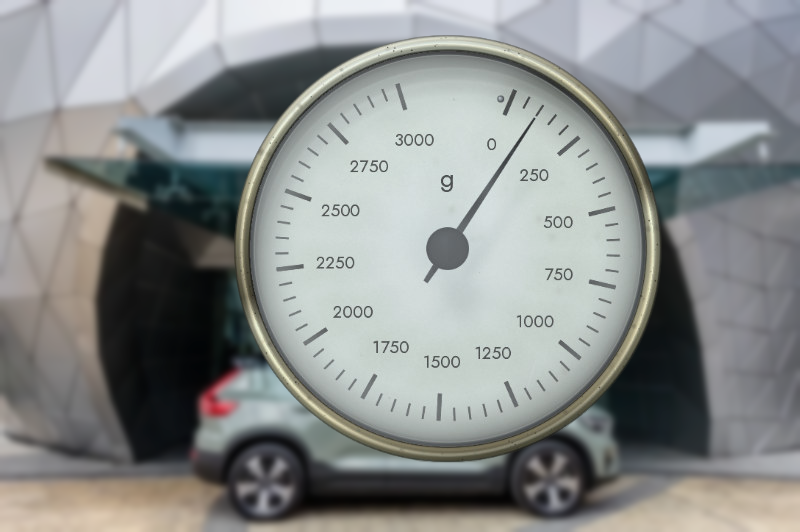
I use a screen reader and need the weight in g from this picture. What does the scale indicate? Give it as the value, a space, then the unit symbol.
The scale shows 100 g
